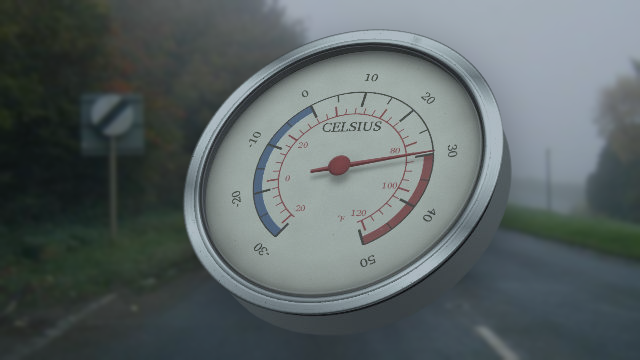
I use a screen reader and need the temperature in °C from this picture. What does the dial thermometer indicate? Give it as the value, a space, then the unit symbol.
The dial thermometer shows 30 °C
